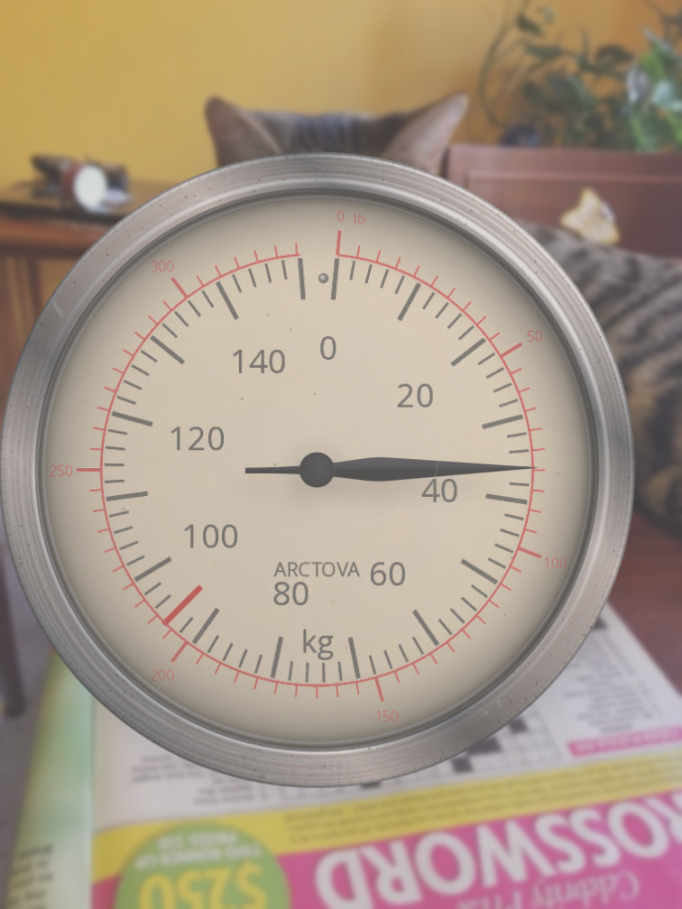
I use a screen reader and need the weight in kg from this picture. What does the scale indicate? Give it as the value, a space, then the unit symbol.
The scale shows 36 kg
